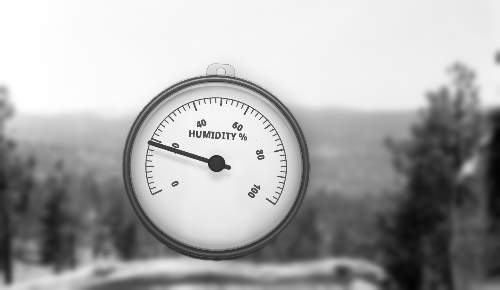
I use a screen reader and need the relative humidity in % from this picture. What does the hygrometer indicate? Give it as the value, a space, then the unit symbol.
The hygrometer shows 18 %
